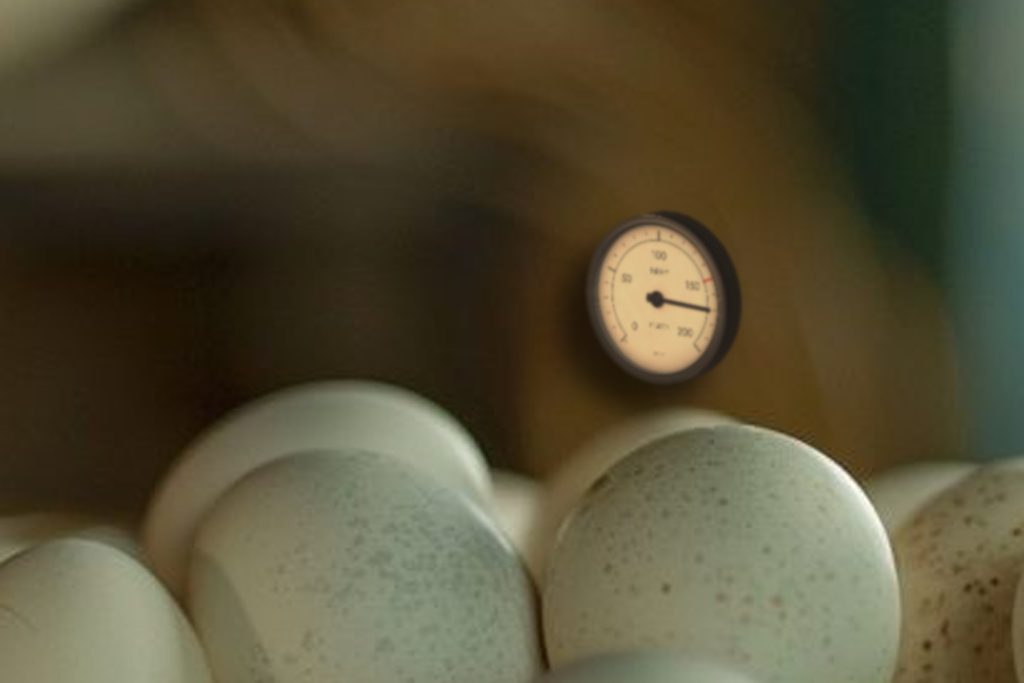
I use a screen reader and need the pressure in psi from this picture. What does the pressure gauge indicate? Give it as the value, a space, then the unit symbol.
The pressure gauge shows 170 psi
